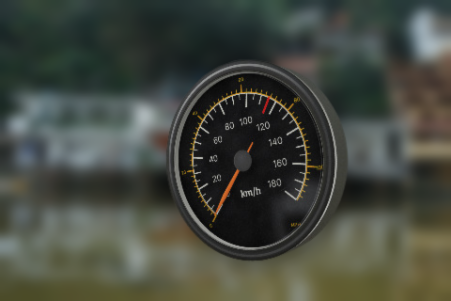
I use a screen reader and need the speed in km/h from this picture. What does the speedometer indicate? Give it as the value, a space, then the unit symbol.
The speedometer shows 0 km/h
